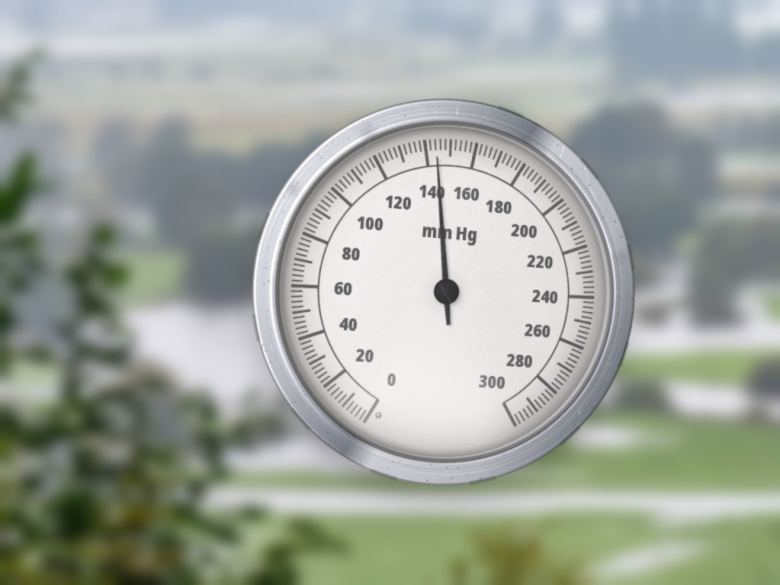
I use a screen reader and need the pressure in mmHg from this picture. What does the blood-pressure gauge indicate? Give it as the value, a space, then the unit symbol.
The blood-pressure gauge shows 144 mmHg
